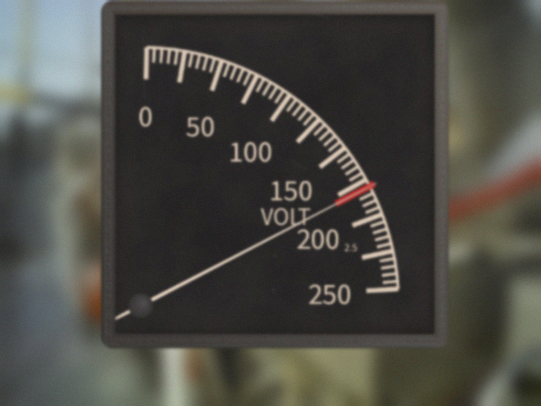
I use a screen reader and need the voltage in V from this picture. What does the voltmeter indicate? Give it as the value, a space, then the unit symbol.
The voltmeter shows 180 V
